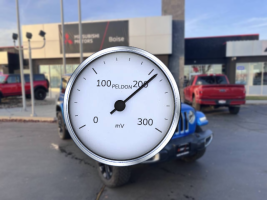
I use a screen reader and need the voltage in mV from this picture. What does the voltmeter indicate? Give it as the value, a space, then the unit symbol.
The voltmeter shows 210 mV
